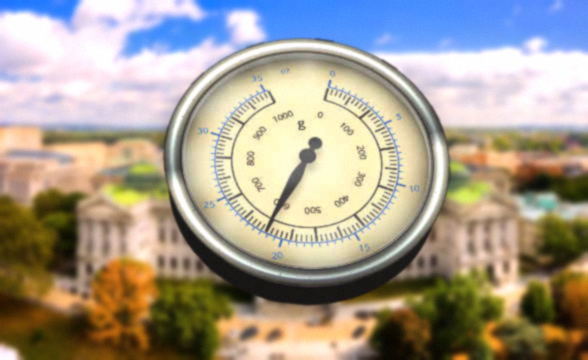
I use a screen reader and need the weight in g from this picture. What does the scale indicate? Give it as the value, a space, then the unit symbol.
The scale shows 600 g
